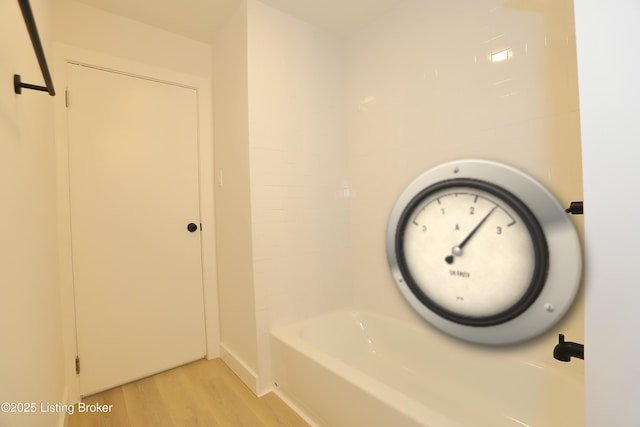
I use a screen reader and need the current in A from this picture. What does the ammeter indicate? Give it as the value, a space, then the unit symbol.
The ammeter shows 2.5 A
